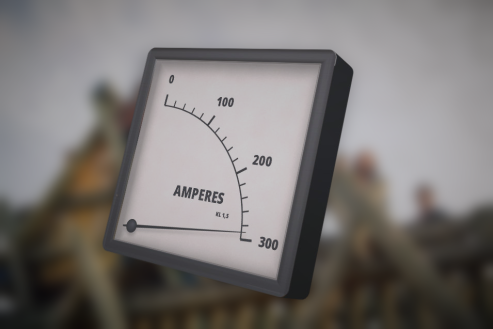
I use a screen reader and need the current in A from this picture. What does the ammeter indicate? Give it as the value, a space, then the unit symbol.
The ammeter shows 290 A
